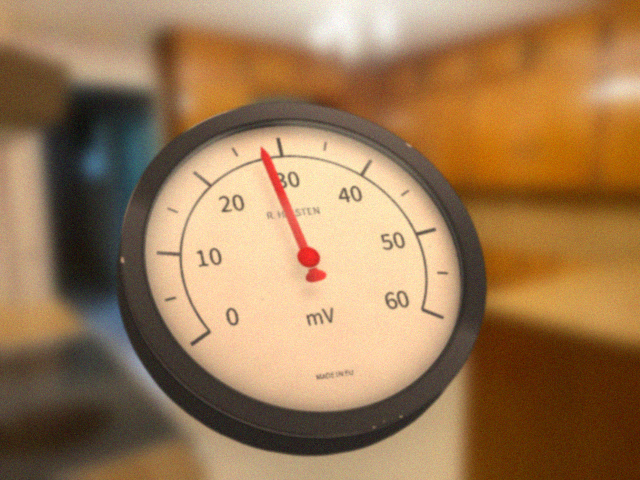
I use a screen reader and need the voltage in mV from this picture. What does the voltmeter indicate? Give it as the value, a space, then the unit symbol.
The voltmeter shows 27.5 mV
